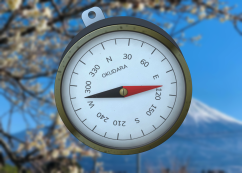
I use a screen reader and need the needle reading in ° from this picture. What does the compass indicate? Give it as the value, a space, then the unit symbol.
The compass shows 105 °
